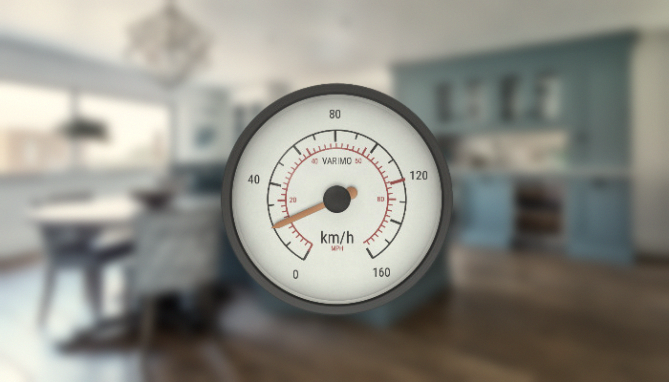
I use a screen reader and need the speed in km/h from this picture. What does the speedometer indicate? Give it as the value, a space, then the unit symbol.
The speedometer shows 20 km/h
